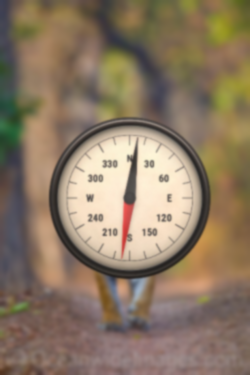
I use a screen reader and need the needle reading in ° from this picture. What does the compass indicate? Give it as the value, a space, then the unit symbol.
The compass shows 187.5 °
